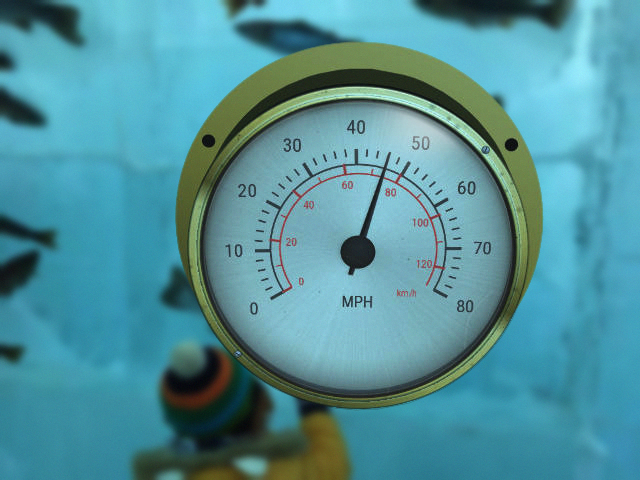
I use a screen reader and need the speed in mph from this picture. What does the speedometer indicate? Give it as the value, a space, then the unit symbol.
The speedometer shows 46 mph
